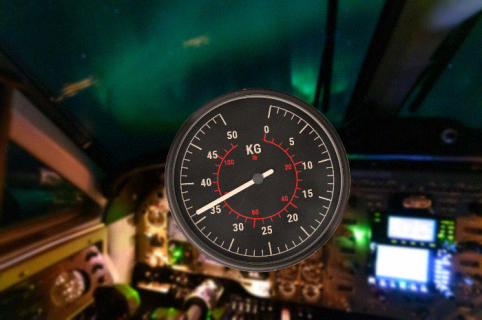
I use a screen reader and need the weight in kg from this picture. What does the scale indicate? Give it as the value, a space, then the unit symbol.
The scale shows 36 kg
